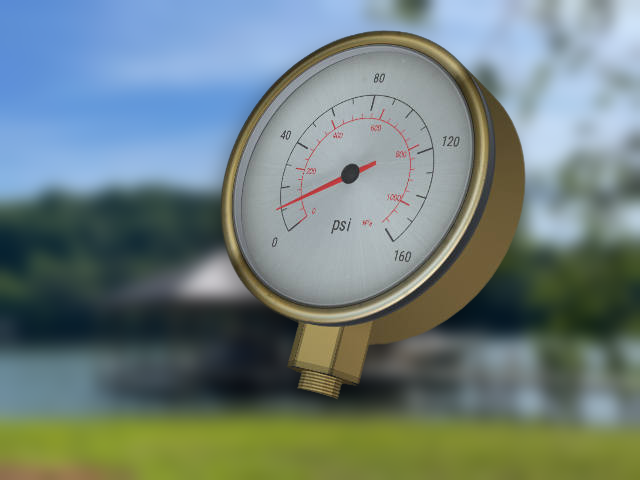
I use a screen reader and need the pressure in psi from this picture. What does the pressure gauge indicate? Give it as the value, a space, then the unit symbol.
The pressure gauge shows 10 psi
